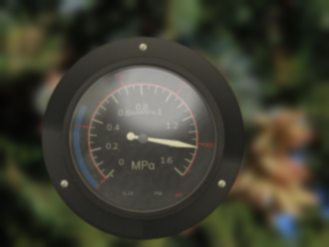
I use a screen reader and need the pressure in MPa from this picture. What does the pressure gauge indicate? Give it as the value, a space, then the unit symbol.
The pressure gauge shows 1.4 MPa
